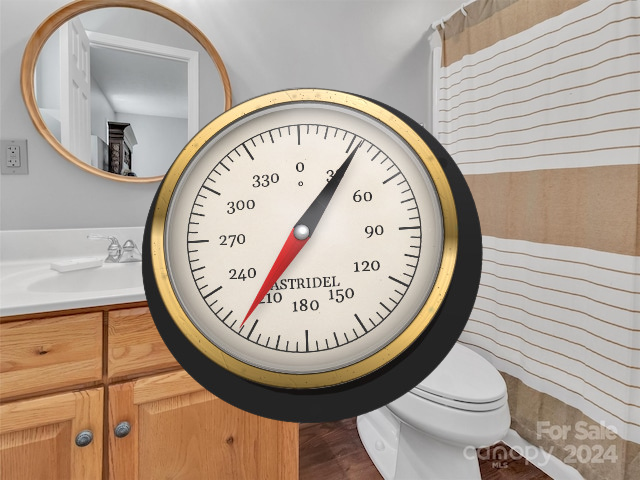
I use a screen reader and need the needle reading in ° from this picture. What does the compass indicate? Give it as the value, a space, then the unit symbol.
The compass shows 215 °
